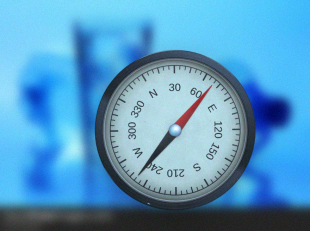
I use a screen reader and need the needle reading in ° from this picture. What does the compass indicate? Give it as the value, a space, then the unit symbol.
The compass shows 70 °
